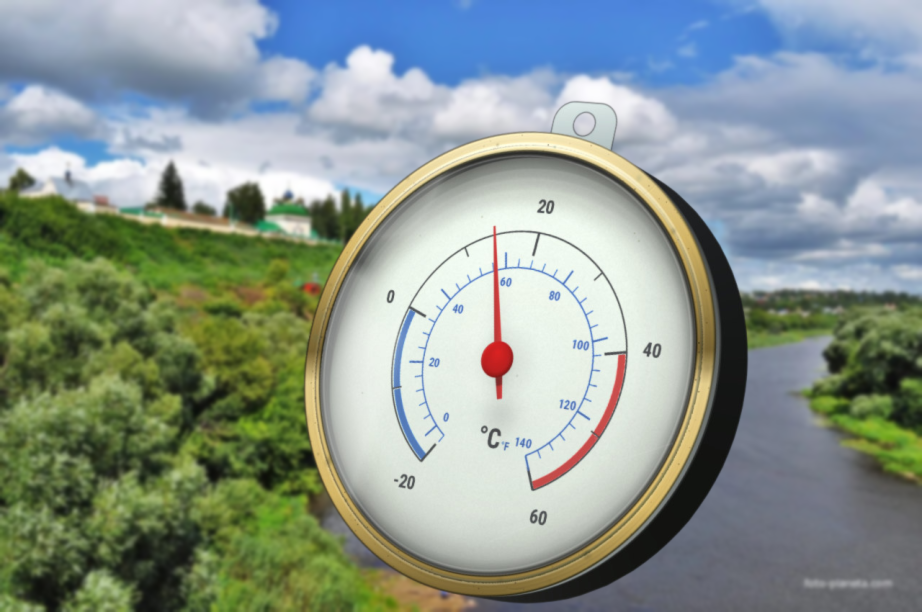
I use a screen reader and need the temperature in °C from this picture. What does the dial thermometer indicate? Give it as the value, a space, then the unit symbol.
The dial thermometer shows 15 °C
